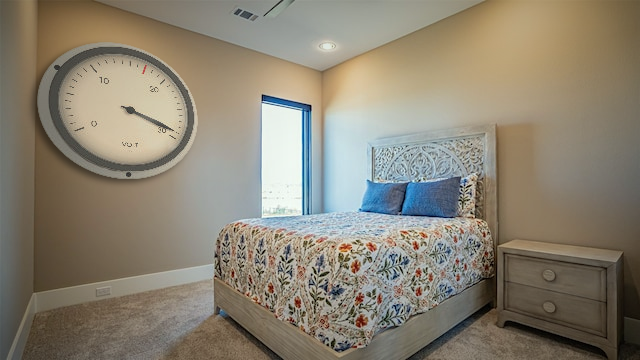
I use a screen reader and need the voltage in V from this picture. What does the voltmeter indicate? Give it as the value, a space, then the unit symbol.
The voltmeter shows 29 V
